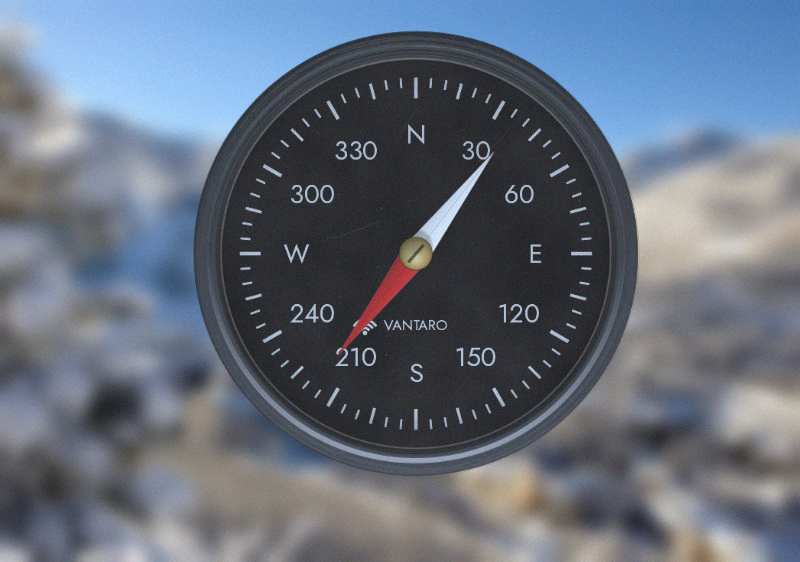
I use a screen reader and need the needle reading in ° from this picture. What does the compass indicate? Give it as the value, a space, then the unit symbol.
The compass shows 217.5 °
